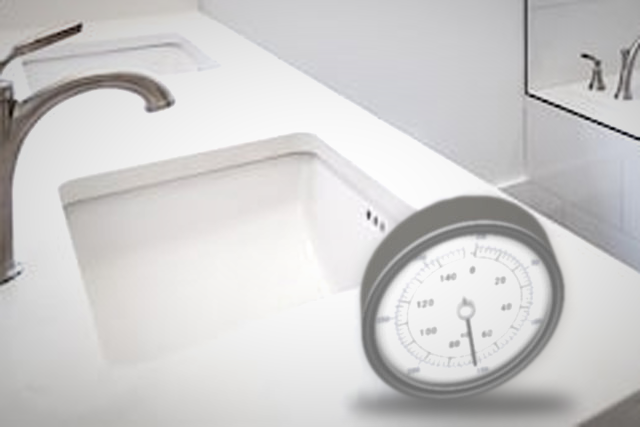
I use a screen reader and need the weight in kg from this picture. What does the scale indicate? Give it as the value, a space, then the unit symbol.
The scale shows 70 kg
